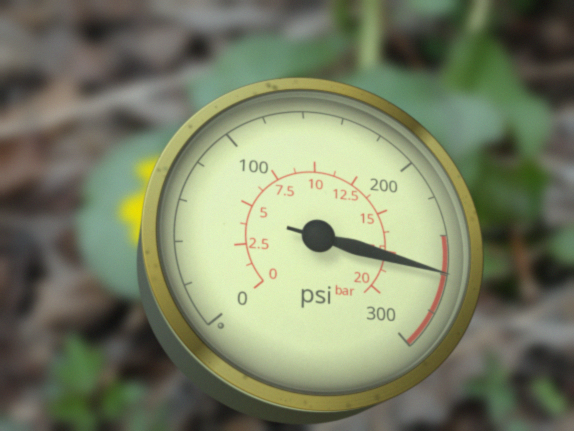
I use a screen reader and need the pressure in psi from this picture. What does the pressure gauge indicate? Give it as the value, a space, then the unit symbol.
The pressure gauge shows 260 psi
